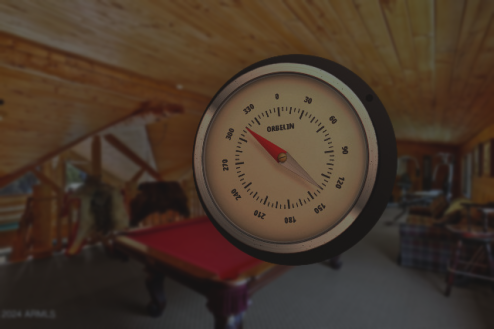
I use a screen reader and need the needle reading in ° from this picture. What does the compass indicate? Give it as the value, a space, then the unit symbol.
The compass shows 315 °
